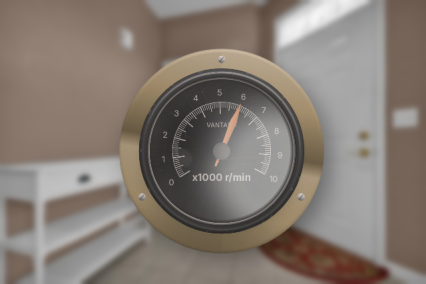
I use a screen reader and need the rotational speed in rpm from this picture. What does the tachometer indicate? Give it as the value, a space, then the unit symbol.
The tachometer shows 6000 rpm
